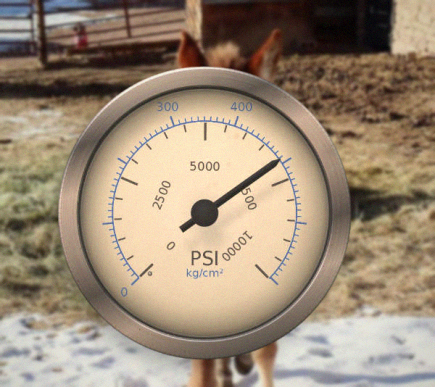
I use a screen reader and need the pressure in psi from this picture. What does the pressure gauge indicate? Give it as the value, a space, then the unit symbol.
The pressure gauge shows 7000 psi
